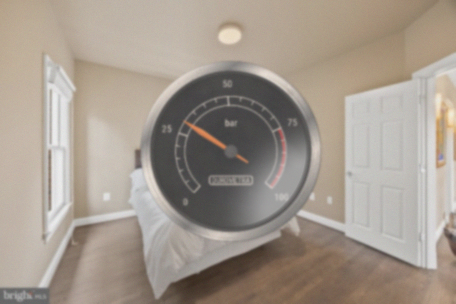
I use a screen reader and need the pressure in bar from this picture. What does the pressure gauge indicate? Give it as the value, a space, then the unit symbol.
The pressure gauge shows 30 bar
